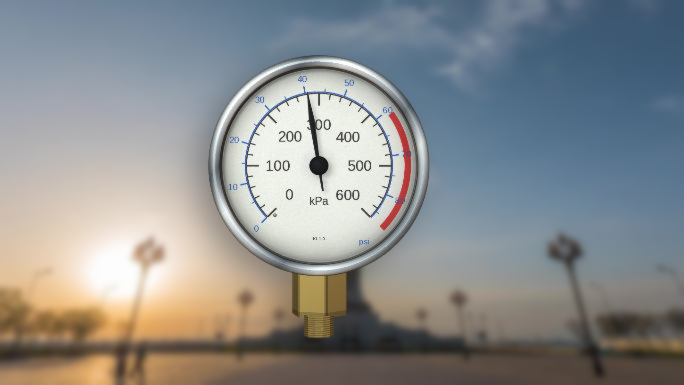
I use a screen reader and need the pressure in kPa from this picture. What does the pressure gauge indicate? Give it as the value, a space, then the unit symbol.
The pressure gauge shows 280 kPa
